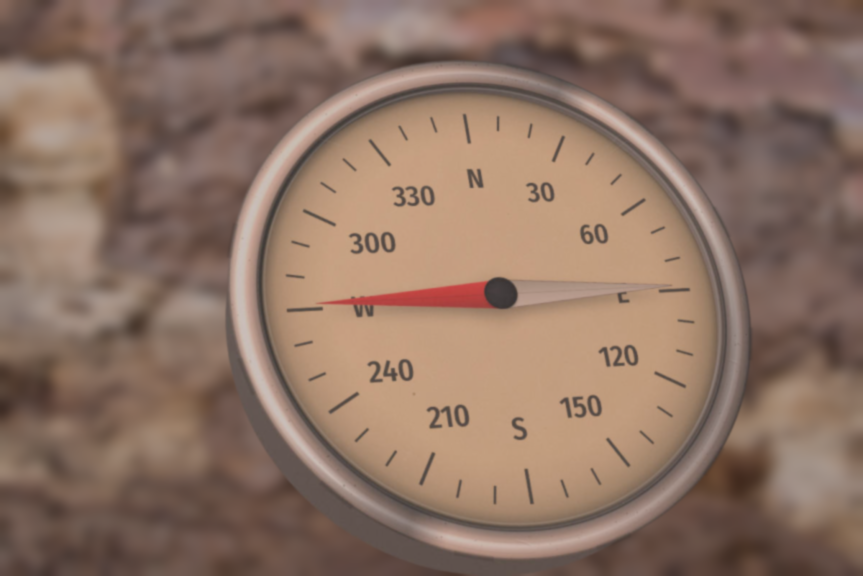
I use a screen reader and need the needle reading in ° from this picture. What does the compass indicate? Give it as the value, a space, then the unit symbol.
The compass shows 270 °
